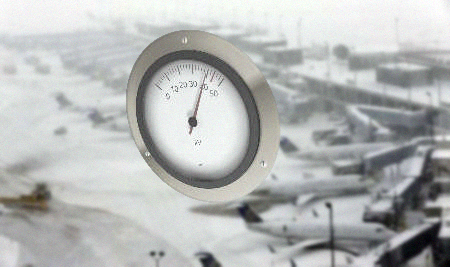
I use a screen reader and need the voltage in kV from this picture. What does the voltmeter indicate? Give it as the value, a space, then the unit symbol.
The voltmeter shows 40 kV
